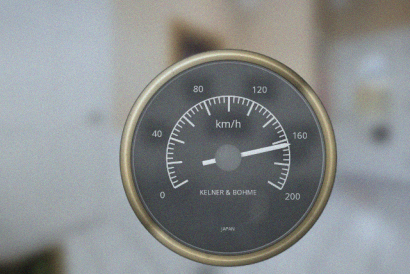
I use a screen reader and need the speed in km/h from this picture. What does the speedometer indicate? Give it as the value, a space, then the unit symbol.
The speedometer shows 164 km/h
